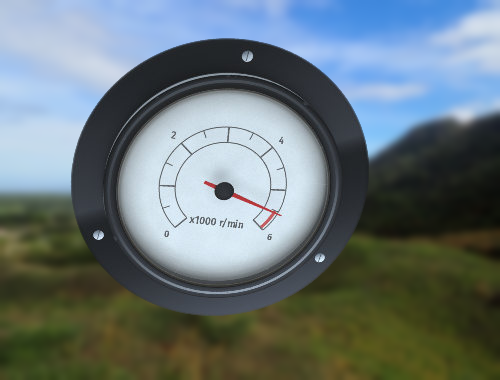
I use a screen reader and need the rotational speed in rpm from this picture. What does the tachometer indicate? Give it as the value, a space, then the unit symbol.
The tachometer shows 5500 rpm
